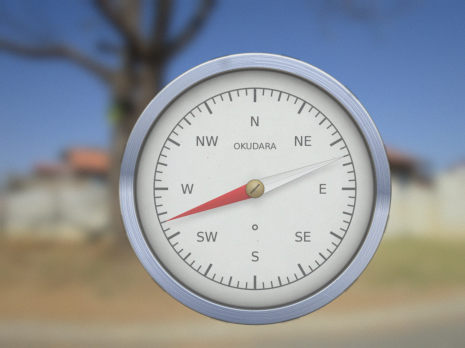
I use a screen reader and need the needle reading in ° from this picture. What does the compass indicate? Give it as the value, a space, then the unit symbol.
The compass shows 250 °
